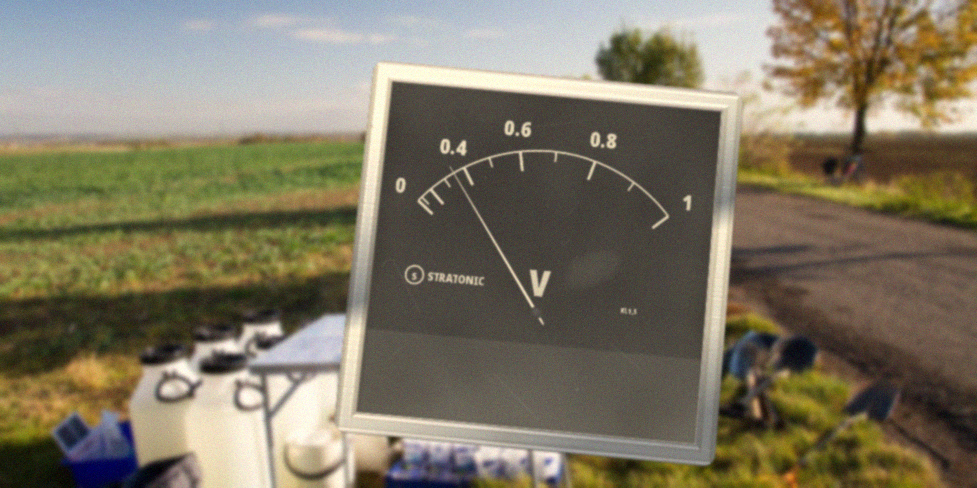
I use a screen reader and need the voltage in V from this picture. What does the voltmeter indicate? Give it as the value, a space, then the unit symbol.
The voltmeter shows 0.35 V
